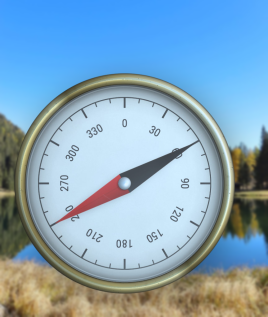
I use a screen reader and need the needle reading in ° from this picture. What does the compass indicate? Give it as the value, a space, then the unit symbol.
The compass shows 240 °
